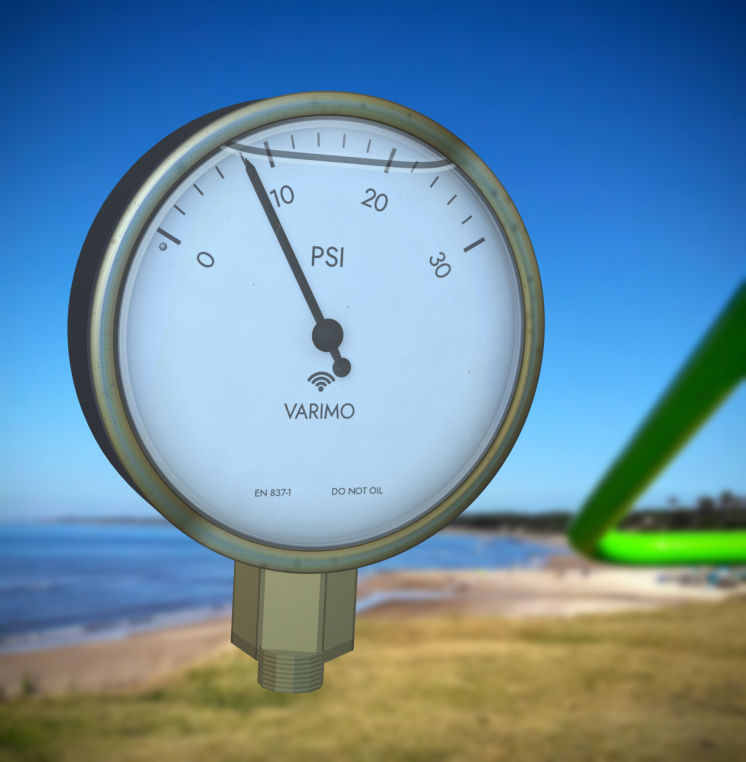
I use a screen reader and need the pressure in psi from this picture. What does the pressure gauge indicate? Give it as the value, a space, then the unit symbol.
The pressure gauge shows 8 psi
